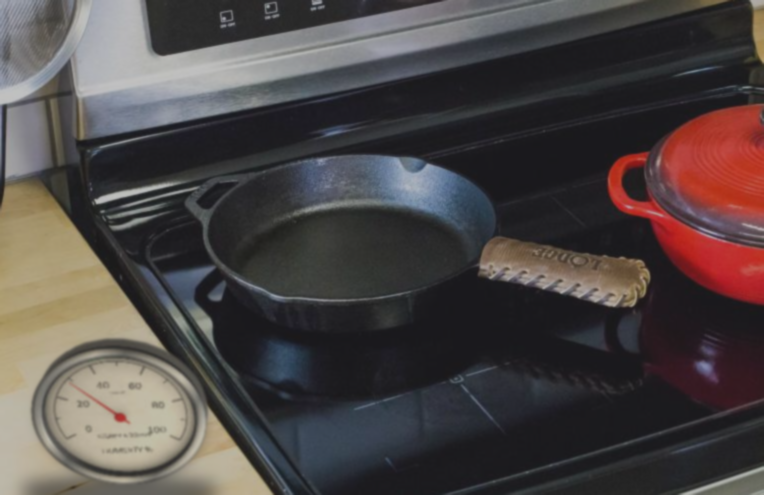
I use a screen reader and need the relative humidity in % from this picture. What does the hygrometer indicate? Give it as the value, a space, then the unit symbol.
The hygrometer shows 30 %
